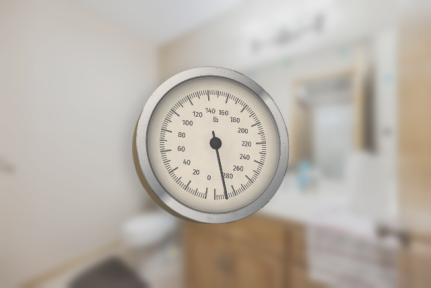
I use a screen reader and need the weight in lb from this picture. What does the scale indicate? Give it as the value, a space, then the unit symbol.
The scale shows 290 lb
